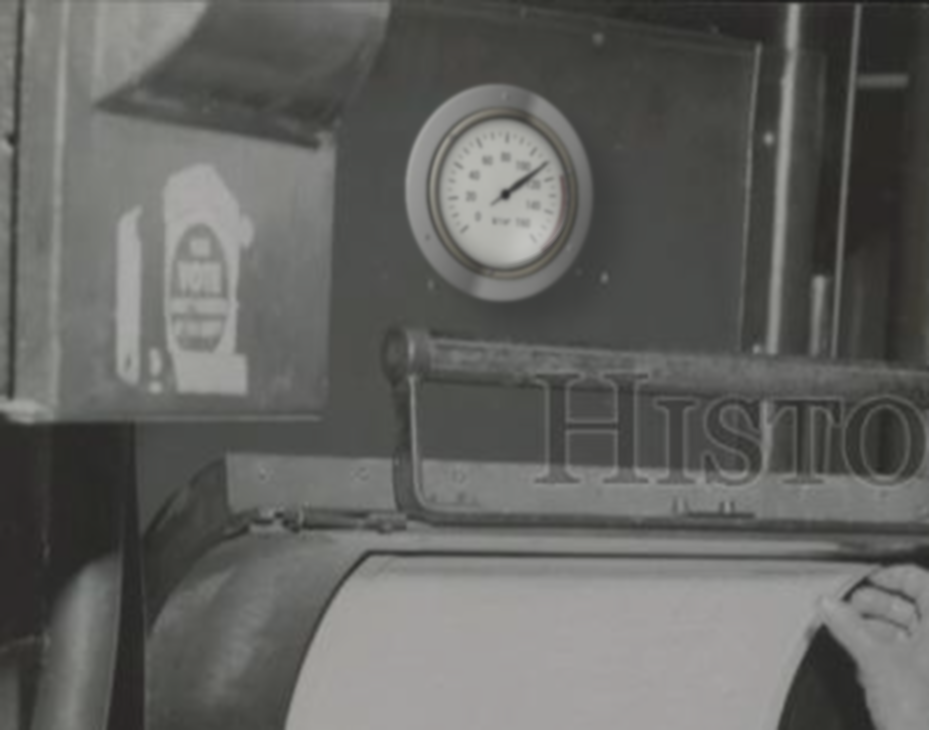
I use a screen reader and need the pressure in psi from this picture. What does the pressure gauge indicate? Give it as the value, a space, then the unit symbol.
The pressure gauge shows 110 psi
